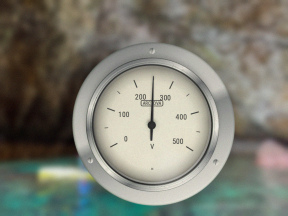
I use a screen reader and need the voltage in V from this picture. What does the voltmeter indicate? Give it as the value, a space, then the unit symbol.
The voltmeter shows 250 V
